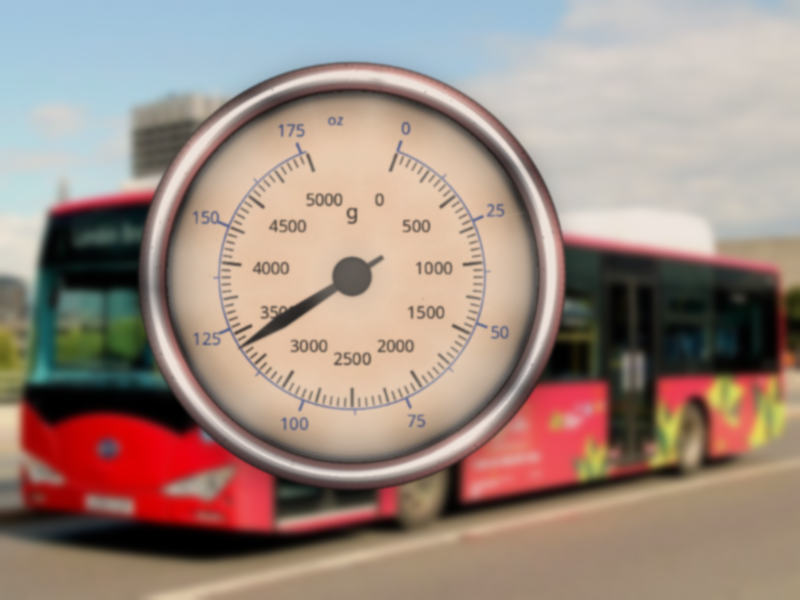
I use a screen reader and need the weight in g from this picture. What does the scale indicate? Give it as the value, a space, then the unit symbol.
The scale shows 3400 g
